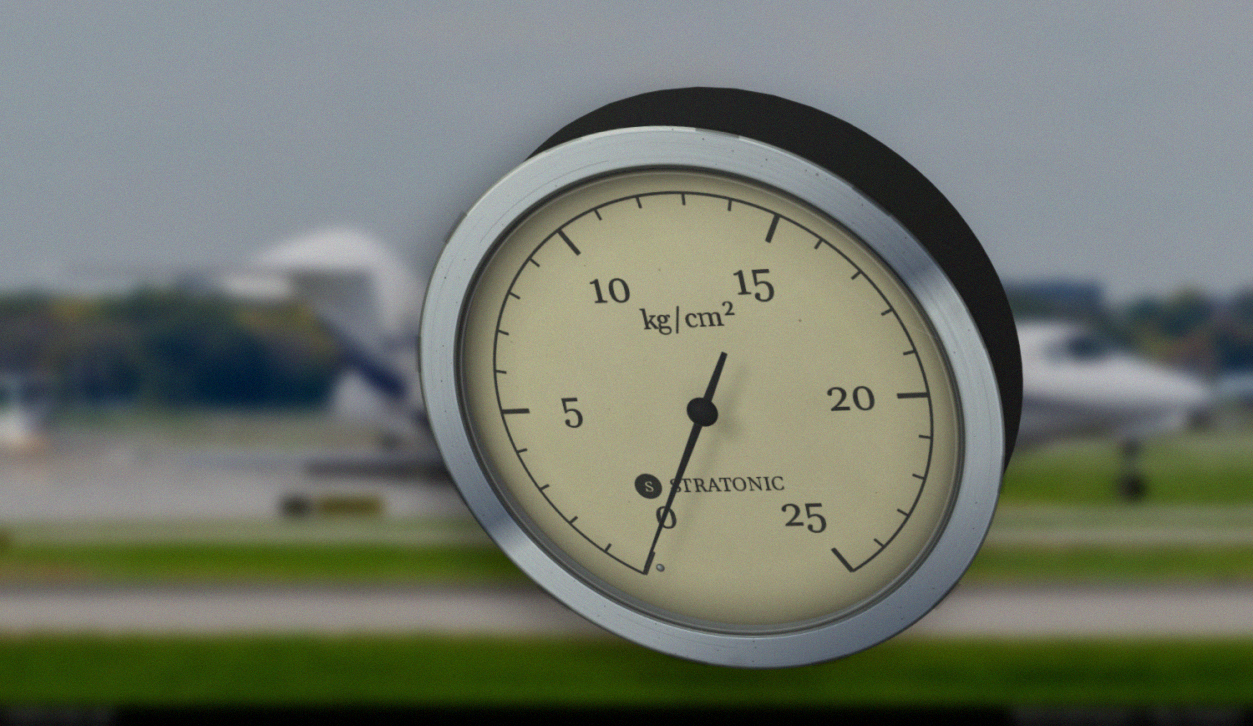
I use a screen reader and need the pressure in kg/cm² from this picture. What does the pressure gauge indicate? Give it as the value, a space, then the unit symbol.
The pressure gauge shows 0 kg/cm²
